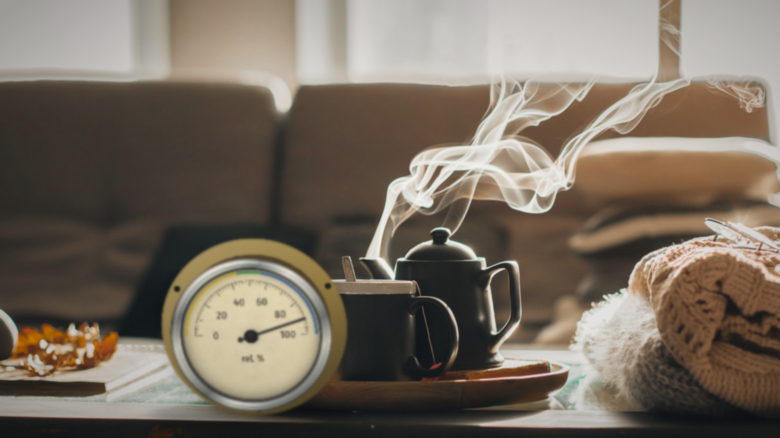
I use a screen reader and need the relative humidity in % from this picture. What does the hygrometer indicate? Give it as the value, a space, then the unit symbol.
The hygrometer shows 90 %
